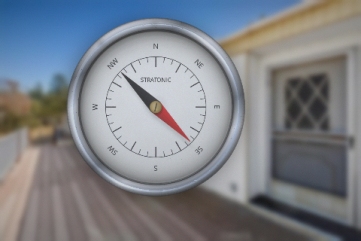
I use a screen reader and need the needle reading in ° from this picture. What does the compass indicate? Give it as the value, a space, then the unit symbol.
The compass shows 135 °
